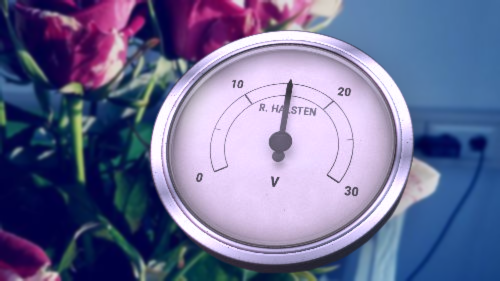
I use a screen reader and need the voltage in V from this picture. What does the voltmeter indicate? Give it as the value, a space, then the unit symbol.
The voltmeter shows 15 V
